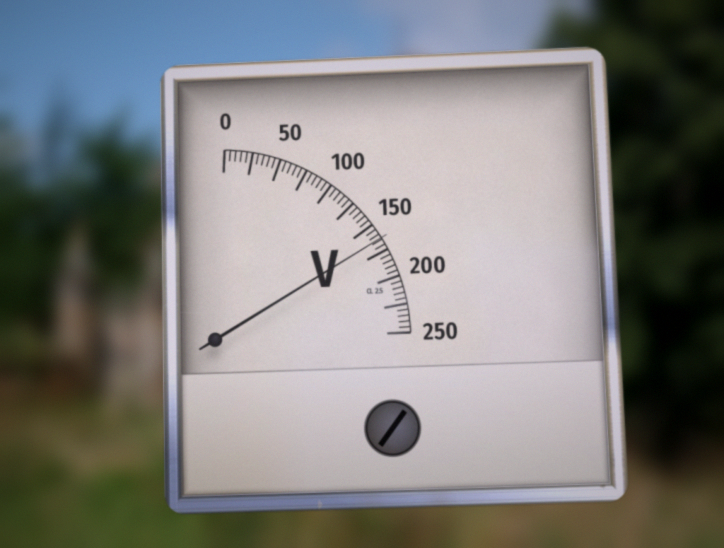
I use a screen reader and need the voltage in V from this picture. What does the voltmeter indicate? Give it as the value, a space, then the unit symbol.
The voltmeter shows 165 V
